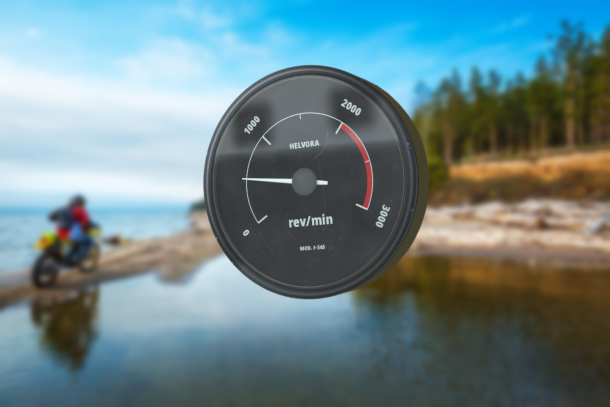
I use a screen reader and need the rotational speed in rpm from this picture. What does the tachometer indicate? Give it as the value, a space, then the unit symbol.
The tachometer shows 500 rpm
